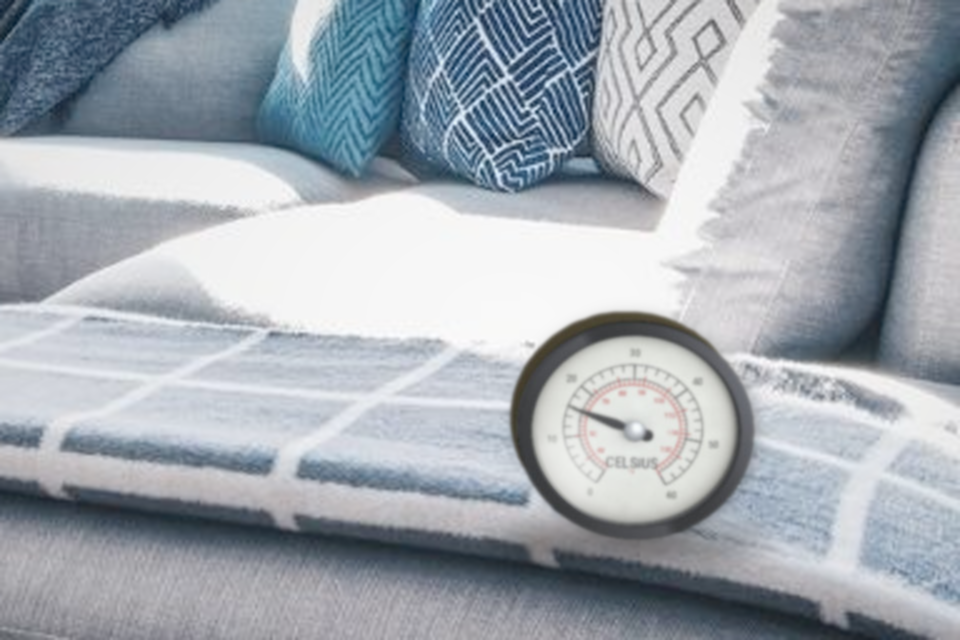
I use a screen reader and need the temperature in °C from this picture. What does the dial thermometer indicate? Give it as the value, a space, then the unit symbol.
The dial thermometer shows 16 °C
